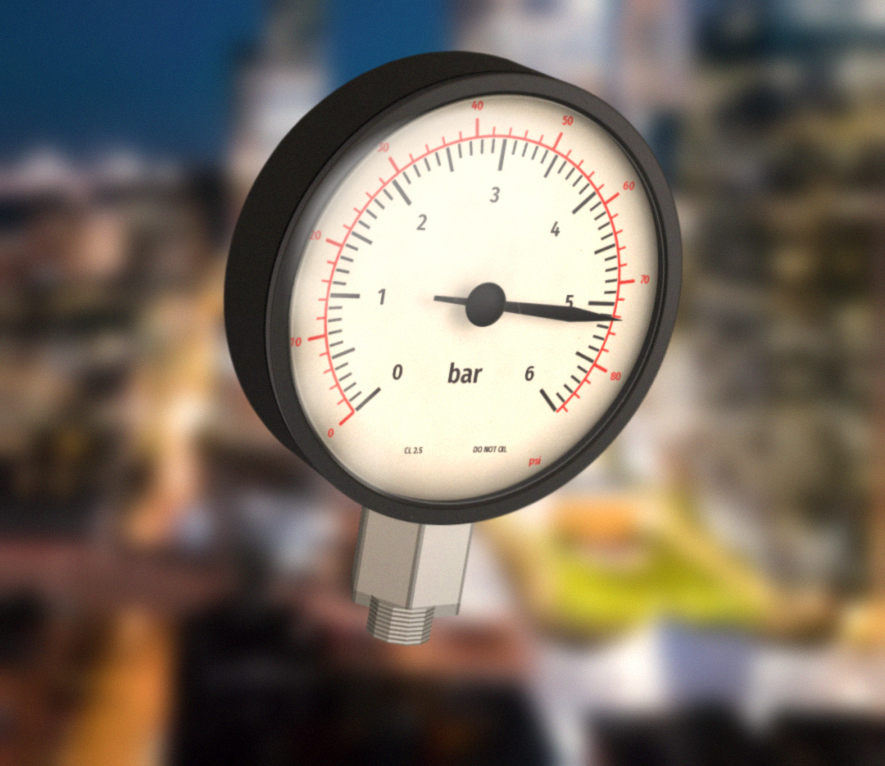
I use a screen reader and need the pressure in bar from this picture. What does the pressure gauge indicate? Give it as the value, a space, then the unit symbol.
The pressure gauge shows 5.1 bar
